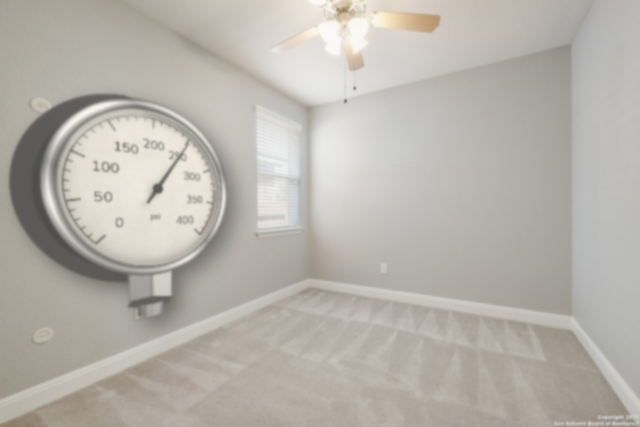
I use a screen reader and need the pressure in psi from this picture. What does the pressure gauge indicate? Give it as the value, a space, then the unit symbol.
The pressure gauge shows 250 psi
